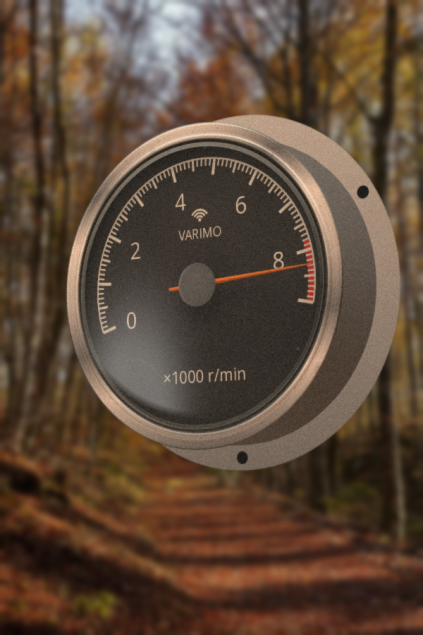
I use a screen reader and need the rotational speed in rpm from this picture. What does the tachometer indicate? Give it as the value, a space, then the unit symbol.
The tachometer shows 8300 rpm
